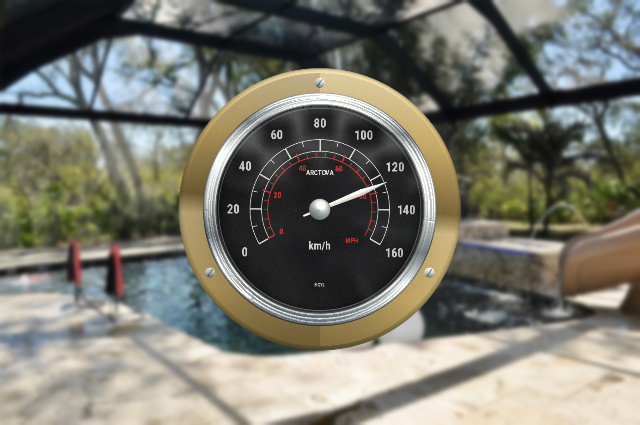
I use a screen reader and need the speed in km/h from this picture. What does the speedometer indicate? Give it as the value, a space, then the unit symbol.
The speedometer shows 125 km/h
